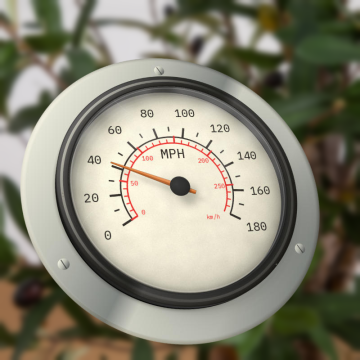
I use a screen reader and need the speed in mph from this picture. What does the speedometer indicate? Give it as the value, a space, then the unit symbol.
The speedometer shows 40 mph
